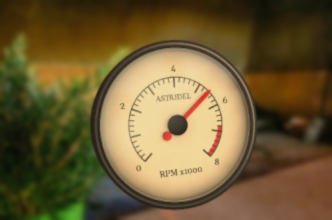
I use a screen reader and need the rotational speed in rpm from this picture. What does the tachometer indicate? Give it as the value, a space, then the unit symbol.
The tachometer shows 5400 rpm
